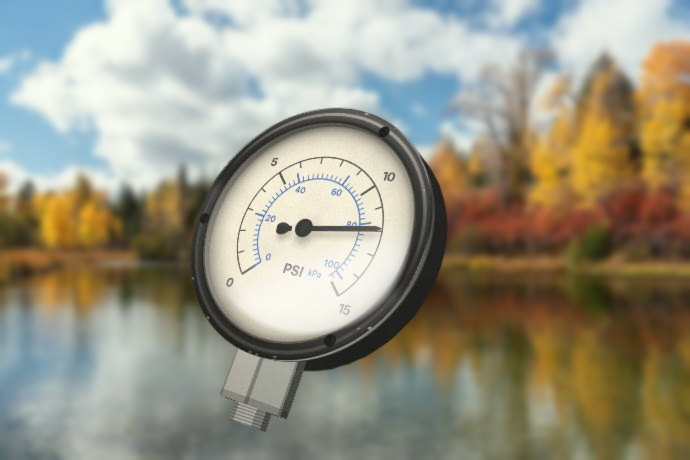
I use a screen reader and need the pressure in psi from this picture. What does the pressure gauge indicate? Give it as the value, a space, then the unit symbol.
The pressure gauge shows 12 psi
